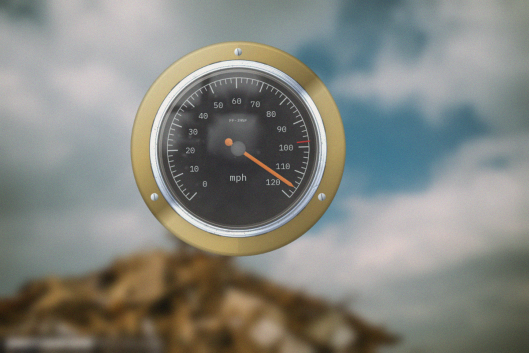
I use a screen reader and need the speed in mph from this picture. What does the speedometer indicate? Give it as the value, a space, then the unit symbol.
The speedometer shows 116 mph
